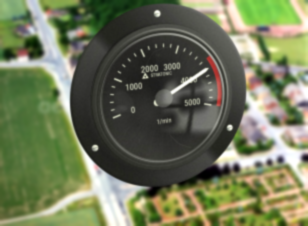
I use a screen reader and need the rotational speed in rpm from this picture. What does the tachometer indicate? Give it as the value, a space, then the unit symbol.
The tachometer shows 4000 rpm
